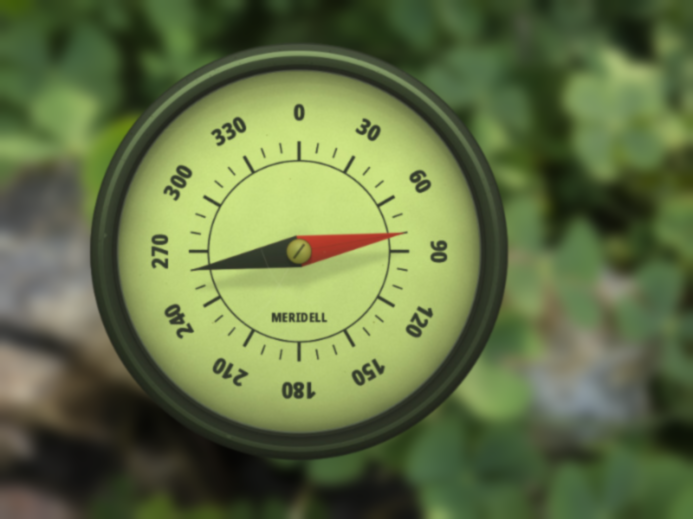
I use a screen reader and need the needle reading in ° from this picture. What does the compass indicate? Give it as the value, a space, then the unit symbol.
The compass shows 80 °
